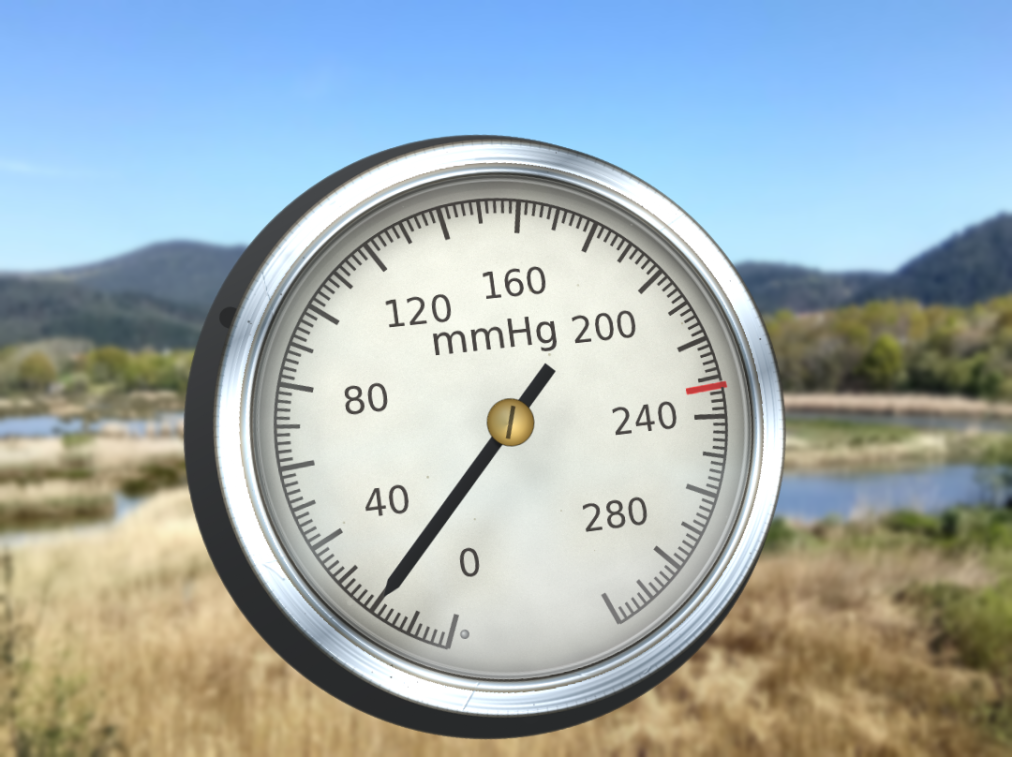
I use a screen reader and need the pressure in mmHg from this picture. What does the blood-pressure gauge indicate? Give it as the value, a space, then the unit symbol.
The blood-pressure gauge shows 20 mmHg
